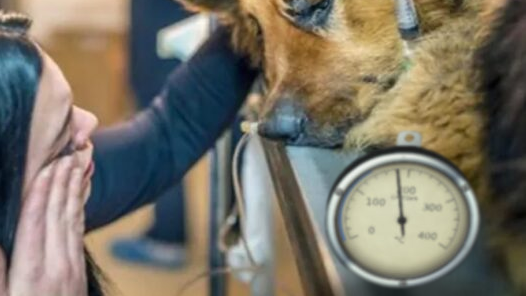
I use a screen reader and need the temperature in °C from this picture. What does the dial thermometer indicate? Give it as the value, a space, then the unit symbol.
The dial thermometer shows 180 °C
